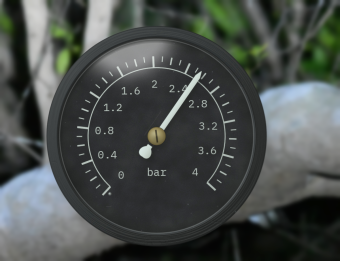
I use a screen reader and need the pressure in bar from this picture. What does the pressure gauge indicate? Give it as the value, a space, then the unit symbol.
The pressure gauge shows 2.55 bar
